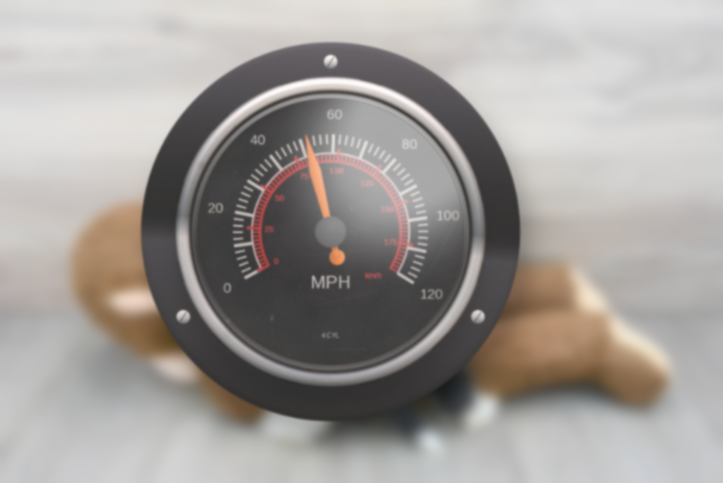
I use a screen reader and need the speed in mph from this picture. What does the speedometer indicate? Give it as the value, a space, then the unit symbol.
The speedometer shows 52 mph
